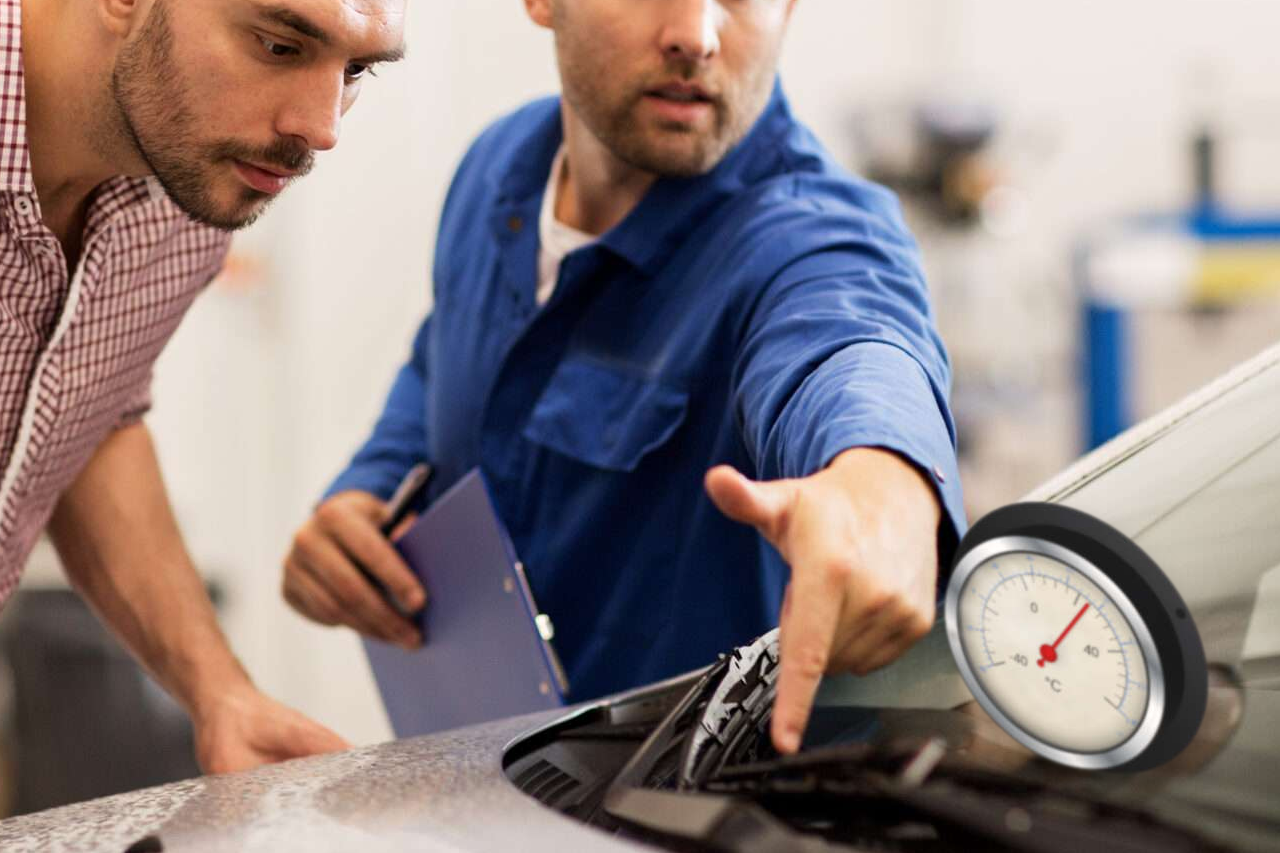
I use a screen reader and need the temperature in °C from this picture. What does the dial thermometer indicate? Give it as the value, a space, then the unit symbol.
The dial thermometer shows 24 °C
